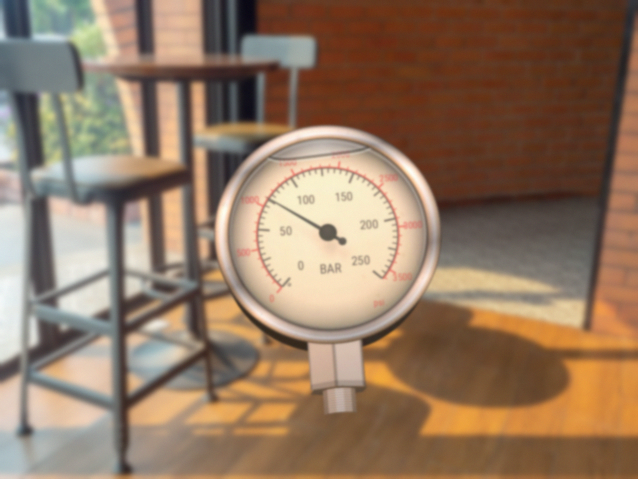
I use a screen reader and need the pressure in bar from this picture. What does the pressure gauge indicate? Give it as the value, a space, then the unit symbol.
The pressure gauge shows 75 bar
